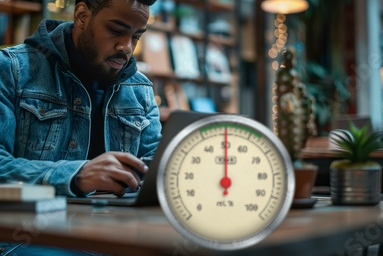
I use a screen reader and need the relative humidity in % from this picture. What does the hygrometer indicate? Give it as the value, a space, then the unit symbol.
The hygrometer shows 50 %
